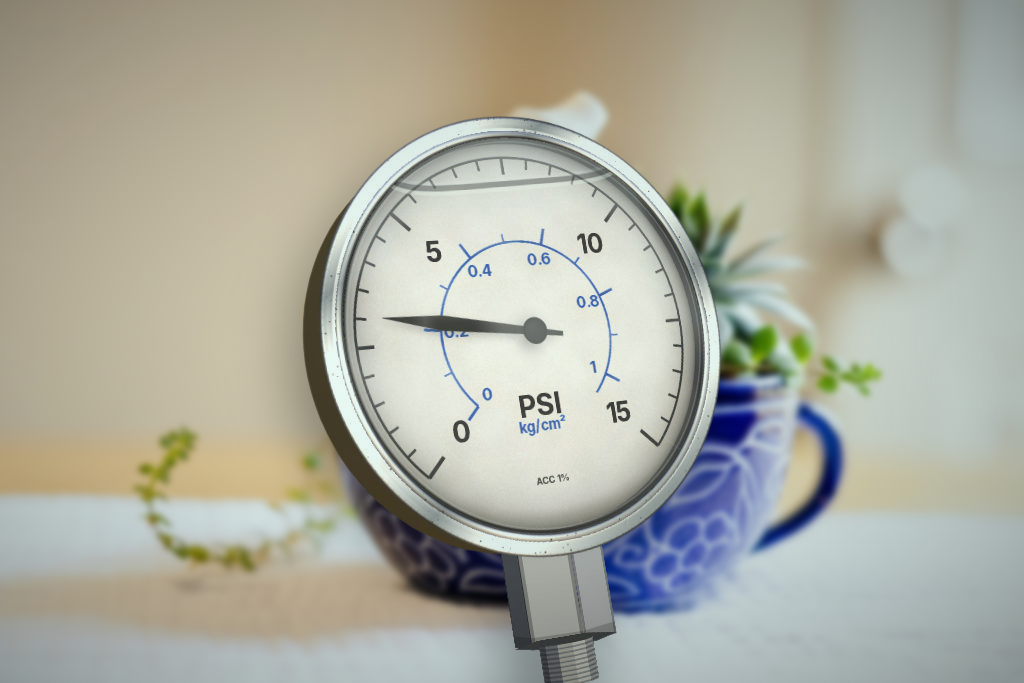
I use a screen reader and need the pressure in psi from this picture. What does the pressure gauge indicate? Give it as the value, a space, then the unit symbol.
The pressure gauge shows 3 psi
